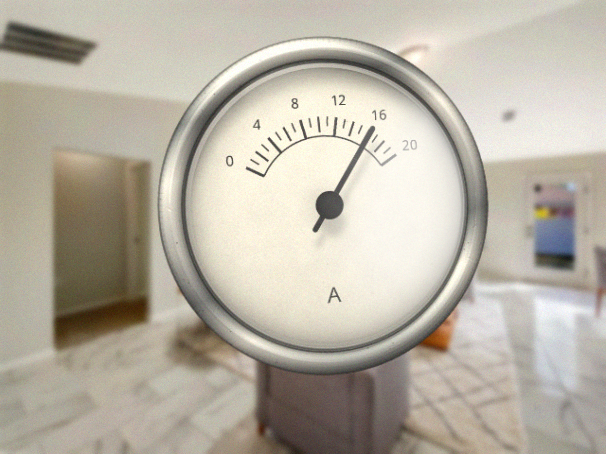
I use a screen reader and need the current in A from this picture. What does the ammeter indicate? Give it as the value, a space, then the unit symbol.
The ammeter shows 16 A
